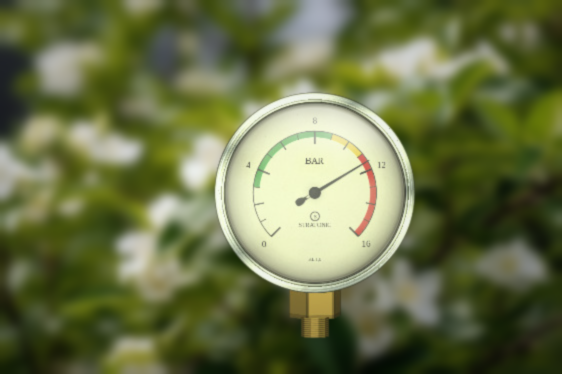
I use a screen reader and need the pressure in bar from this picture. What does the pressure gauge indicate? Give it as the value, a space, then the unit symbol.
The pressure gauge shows 11.5 bar
